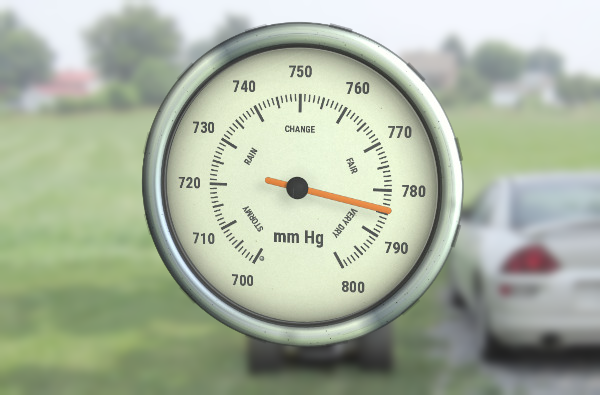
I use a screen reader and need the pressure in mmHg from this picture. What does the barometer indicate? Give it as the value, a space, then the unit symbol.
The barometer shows 784 mmHg
